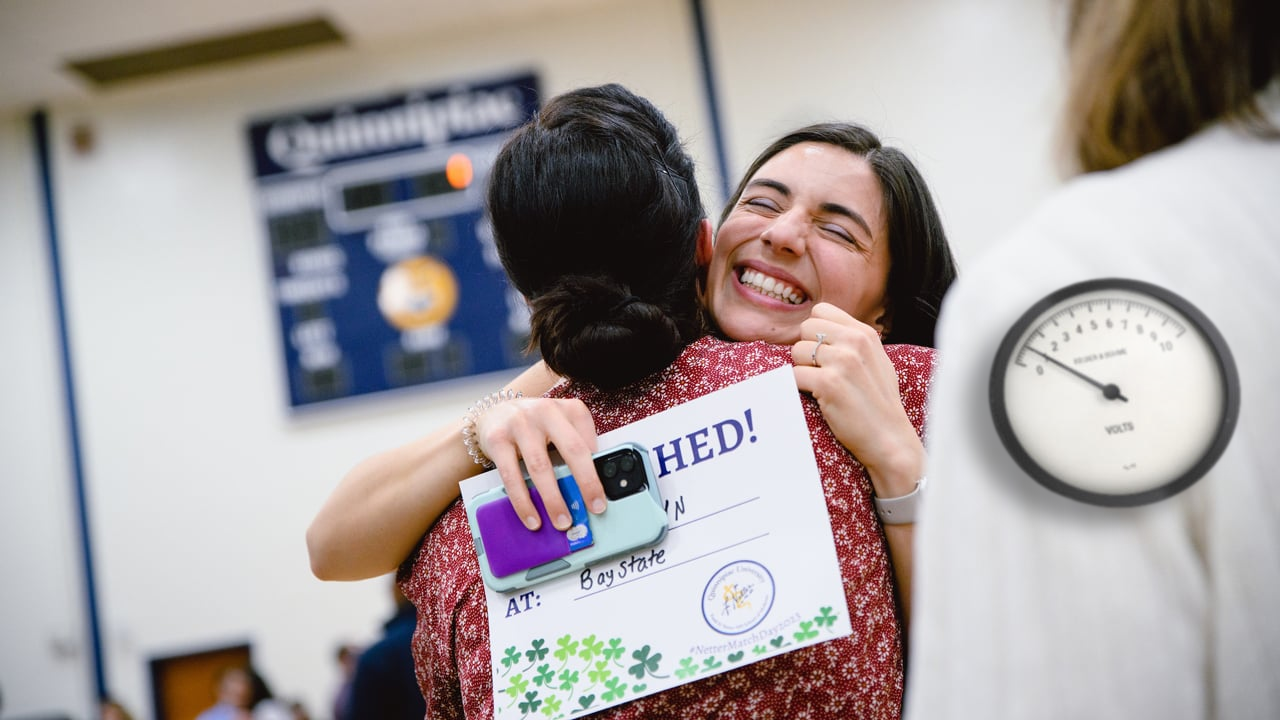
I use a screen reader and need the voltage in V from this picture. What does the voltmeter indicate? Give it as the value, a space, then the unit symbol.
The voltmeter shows 1 V
